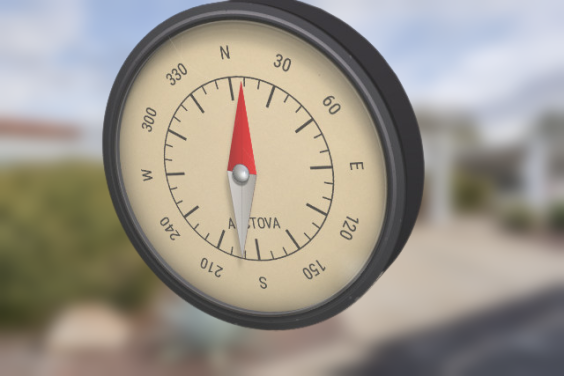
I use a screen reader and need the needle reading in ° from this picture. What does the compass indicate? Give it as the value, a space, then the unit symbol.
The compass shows 10 °
